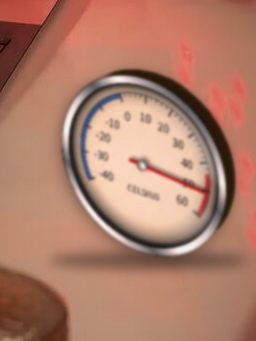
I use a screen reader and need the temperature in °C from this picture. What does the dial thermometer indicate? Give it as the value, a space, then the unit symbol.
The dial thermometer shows 50 °C
